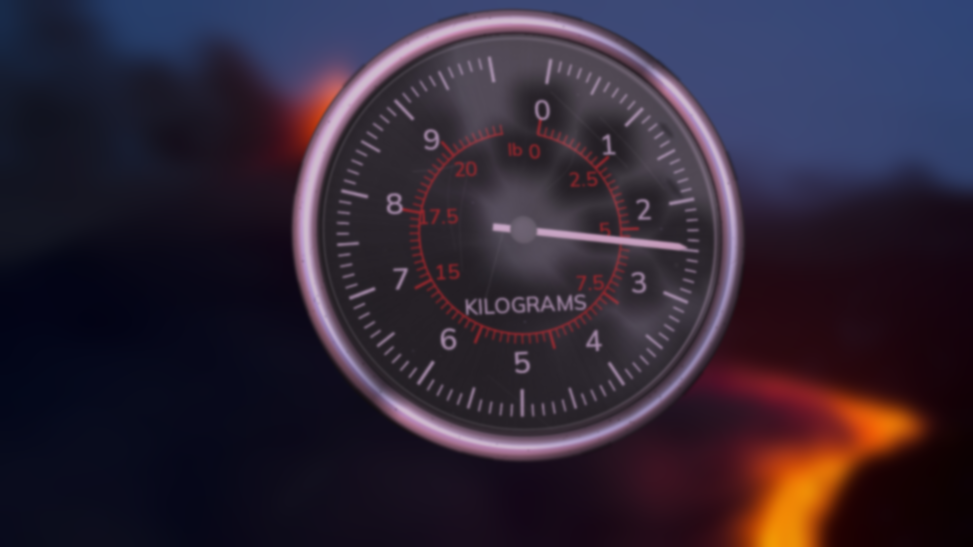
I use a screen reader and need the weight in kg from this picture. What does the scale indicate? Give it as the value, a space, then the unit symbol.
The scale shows 2.5 kg
